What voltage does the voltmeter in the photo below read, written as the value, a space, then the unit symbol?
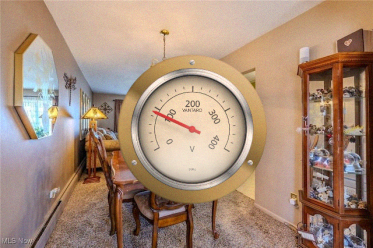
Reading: 90 V
